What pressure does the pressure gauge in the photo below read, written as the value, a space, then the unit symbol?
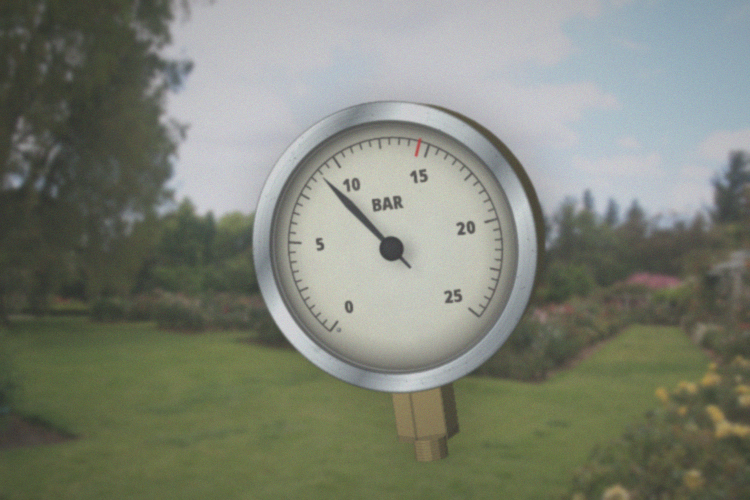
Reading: 9 bar
